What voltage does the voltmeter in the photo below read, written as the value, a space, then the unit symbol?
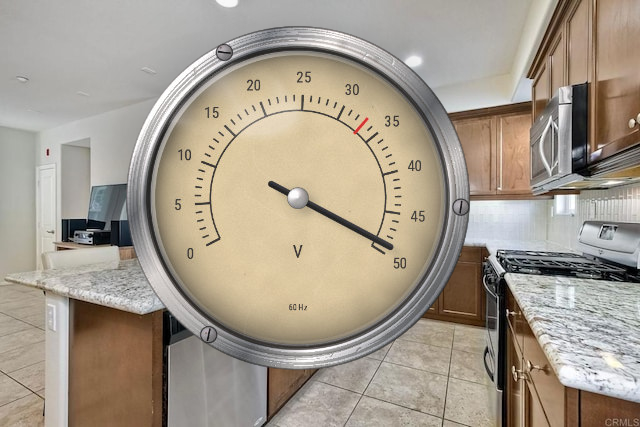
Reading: 49 V
